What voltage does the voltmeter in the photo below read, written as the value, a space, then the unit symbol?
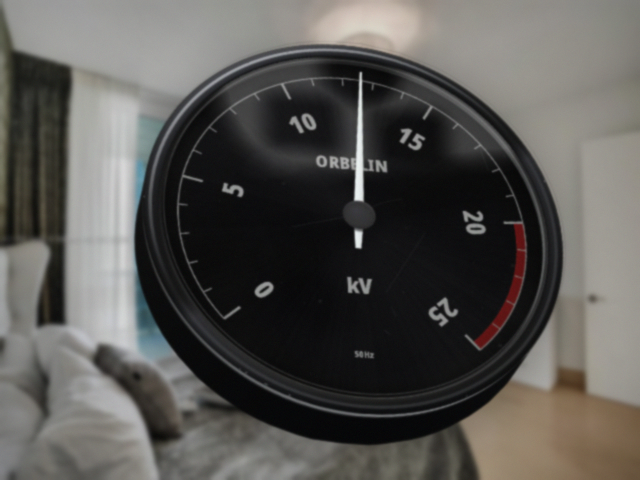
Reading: 12.5 kV
